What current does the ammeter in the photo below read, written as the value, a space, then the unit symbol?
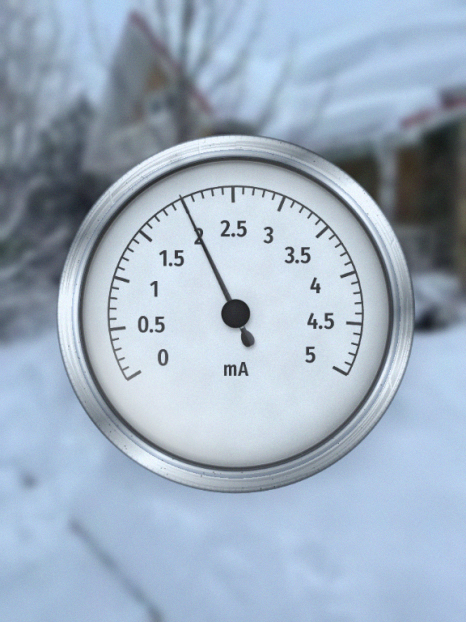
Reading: 2 mA
